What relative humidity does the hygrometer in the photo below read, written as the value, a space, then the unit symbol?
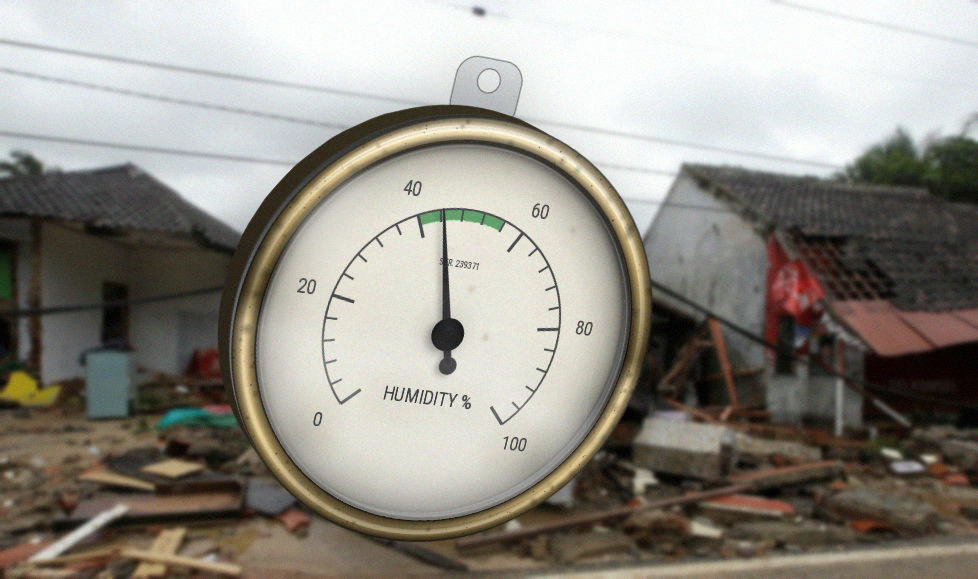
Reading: 44 %
